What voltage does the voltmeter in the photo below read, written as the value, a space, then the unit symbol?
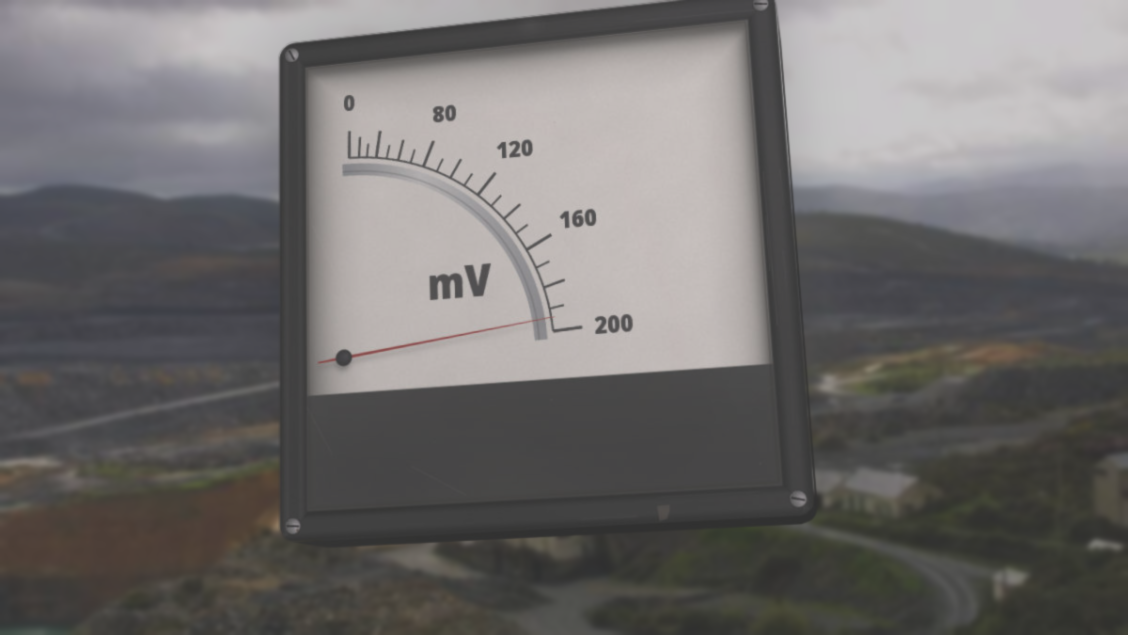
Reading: 195 mV
